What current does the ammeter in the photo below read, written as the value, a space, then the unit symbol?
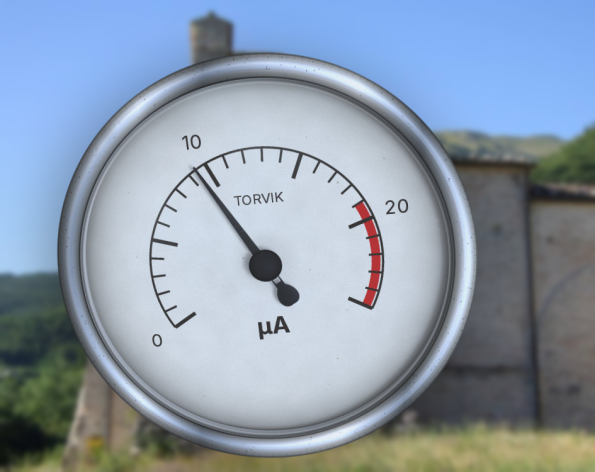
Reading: 9.5 µA
